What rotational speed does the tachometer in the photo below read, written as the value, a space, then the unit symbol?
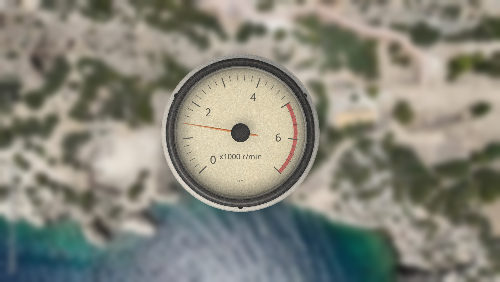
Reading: 1400 rpm
